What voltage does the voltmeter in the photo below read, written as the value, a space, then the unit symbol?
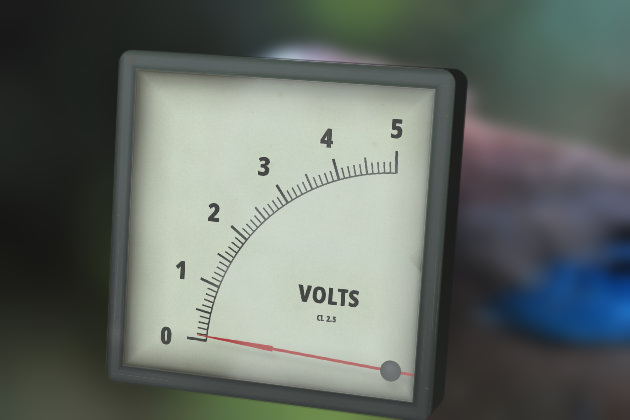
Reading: 0.1 V
